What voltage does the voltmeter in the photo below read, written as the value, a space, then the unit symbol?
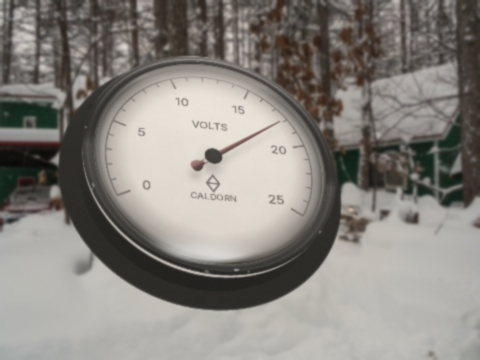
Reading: 18 V
